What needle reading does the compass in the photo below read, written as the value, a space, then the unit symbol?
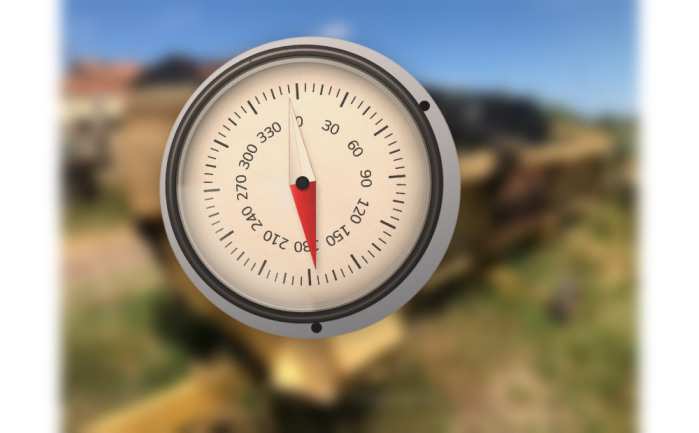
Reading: 175 °
